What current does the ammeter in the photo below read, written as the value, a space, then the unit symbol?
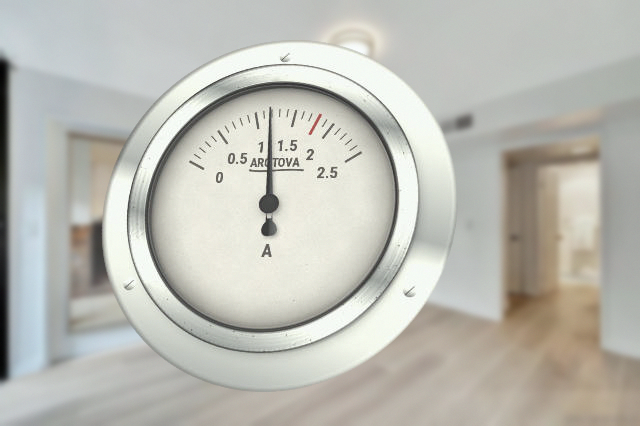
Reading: 1.2 A
